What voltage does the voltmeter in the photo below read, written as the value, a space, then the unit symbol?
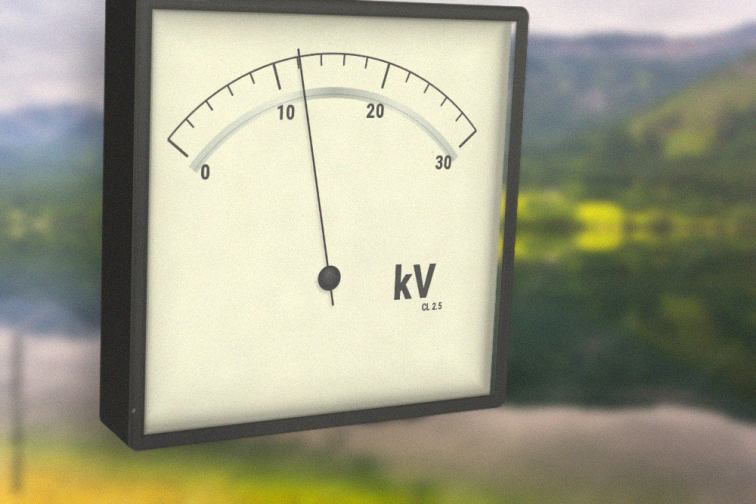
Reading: 12 kV
